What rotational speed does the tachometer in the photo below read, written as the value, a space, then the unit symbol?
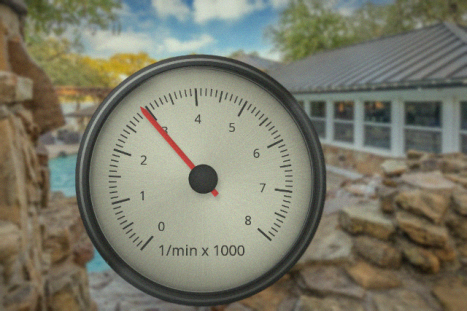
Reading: 2900 rpm
